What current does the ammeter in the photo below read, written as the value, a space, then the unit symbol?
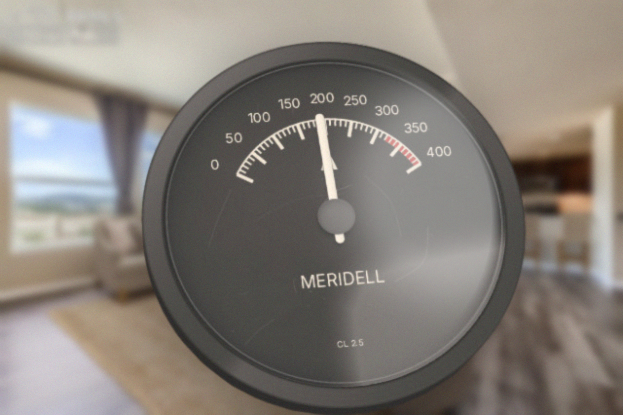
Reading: 190 A
